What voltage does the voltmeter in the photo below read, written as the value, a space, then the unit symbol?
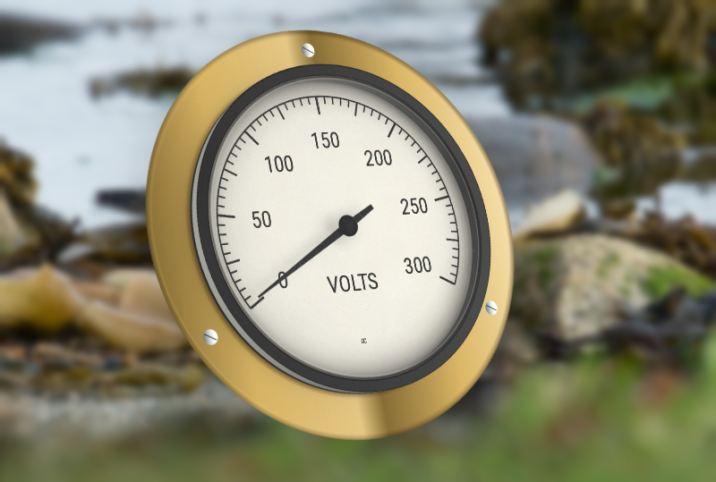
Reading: 2.5 V
